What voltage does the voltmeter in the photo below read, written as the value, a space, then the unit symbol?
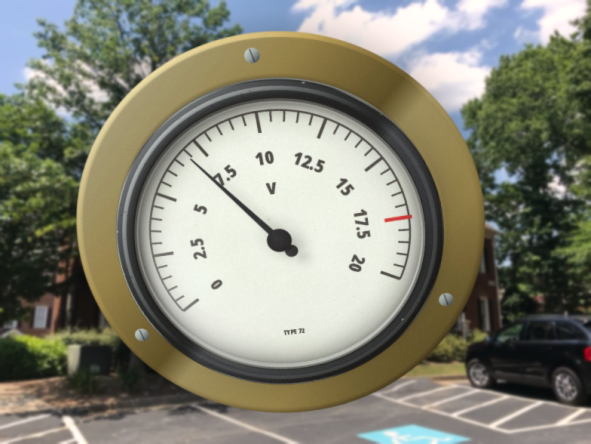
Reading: 7 V
